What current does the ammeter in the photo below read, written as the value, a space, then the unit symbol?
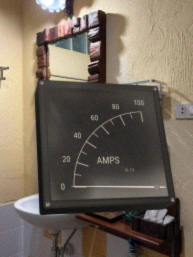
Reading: 0 A
